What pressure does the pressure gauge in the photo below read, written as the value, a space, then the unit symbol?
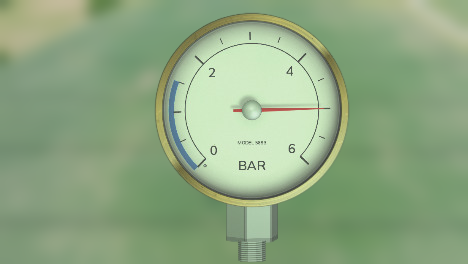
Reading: 5 bar
